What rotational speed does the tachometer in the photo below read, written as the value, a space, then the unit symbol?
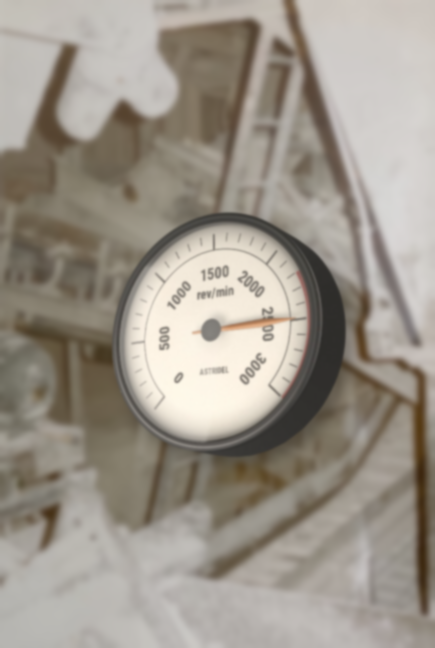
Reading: 2500 rpm
